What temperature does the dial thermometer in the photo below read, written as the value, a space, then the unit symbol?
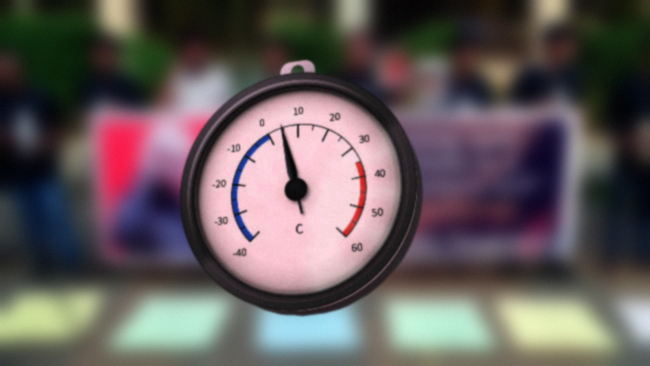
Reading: 5 °C
